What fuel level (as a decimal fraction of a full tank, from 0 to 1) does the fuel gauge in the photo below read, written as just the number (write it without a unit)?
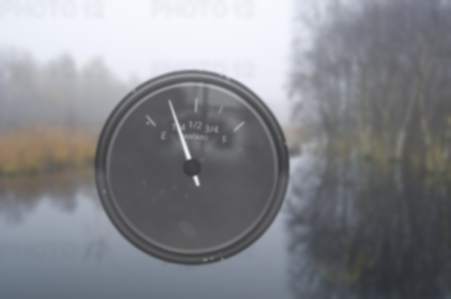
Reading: 0.25
